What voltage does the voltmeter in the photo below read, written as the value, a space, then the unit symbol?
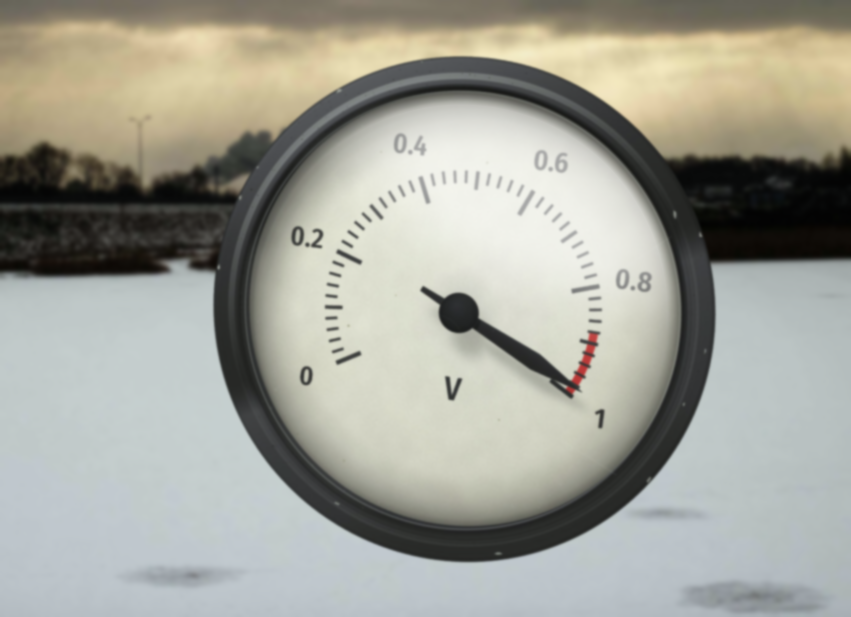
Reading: 0.98 V
